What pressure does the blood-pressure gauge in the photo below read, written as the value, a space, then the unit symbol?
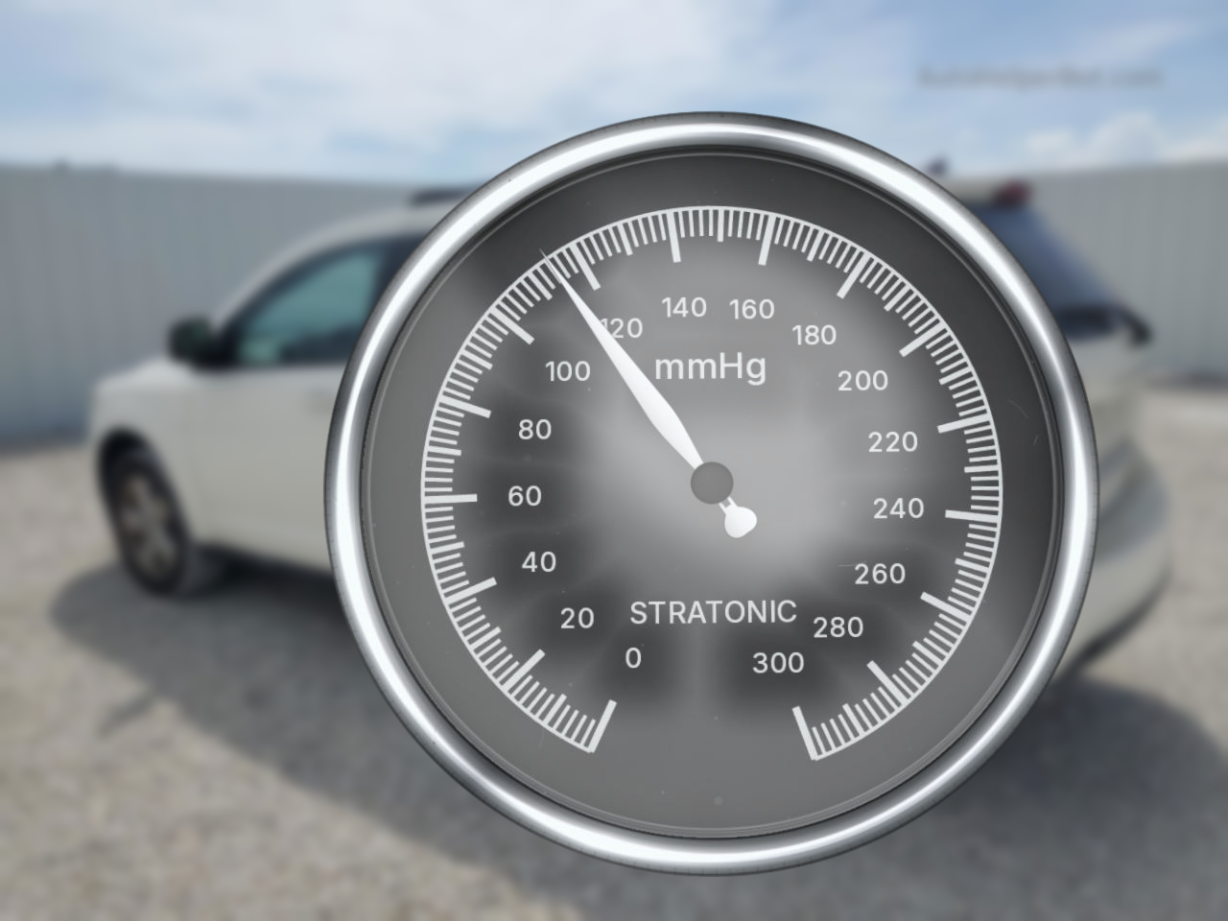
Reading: 114 mmHg
